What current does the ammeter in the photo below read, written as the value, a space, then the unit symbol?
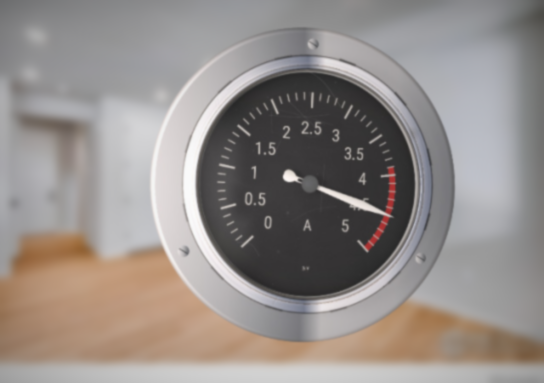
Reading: 4.5 A
